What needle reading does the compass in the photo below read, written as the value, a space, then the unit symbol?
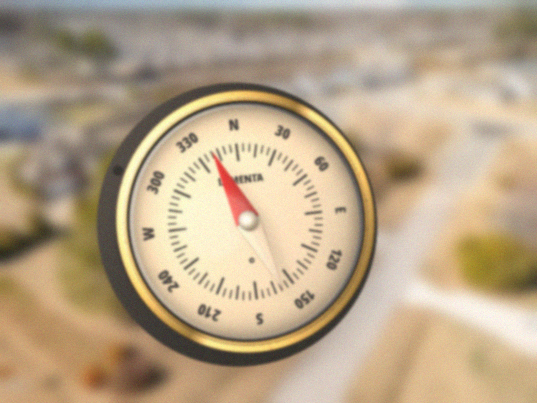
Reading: 340 °
